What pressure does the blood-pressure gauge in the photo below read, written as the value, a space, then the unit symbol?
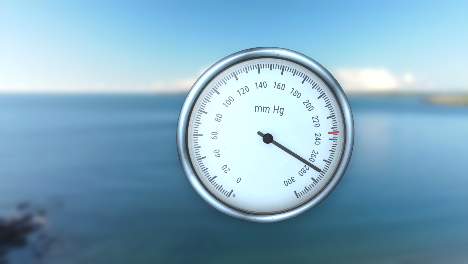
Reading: 270 mmHg
